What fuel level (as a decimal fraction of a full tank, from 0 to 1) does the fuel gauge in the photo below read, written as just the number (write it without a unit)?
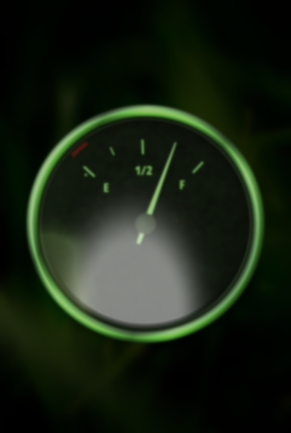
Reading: 0.75
